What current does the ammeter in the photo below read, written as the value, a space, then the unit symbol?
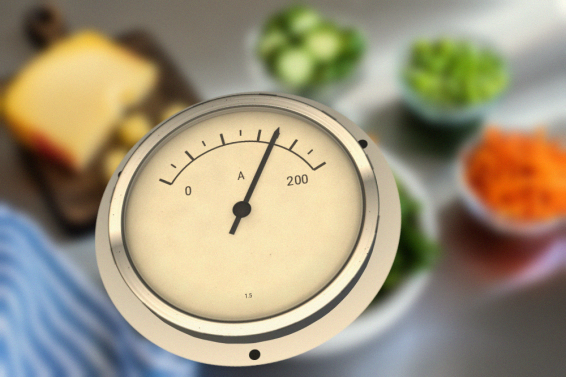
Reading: 140 A
